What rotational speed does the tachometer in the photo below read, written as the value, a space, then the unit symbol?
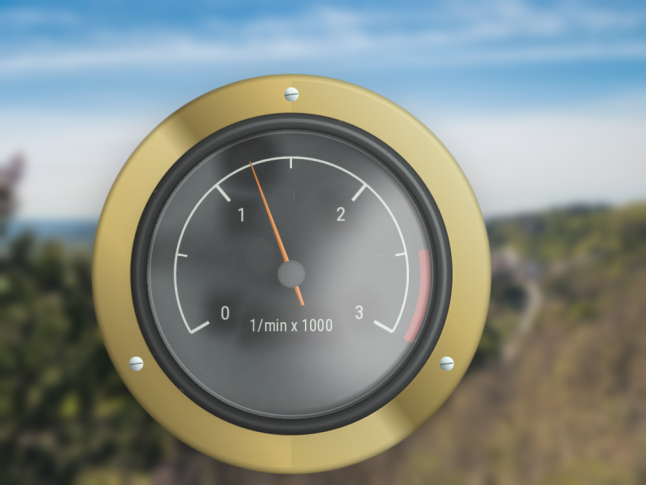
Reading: 1250 rpm
